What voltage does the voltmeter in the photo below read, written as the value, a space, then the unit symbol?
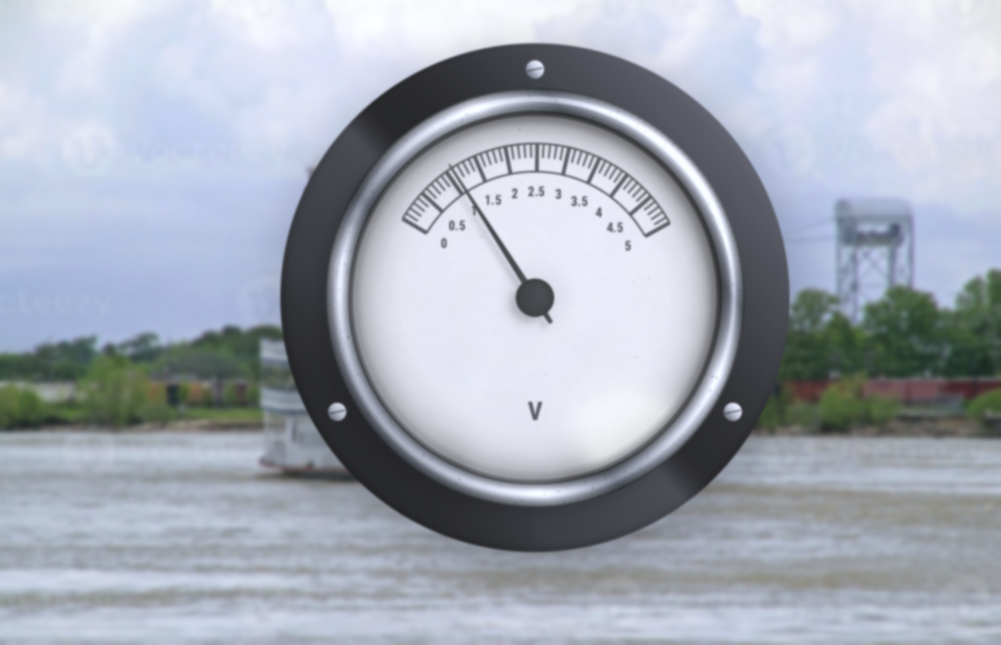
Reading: 1.1 V
